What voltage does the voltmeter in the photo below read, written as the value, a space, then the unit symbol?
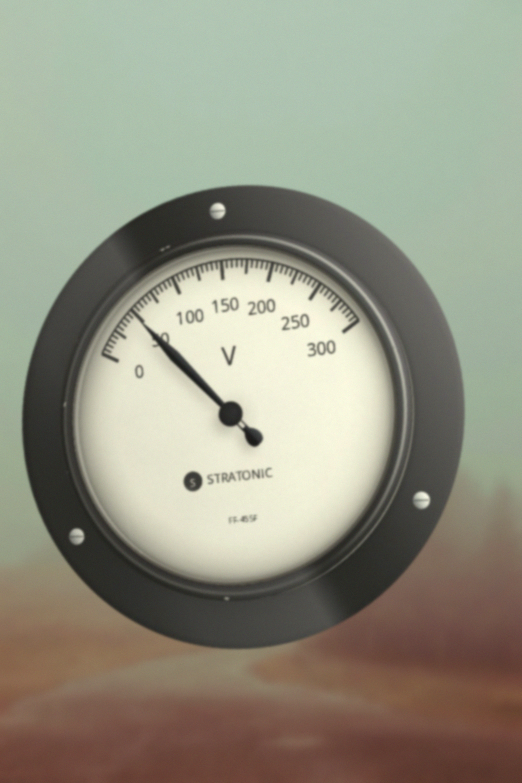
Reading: 50 V
